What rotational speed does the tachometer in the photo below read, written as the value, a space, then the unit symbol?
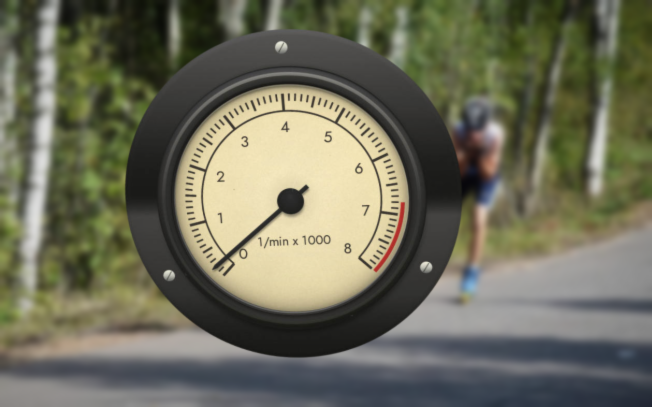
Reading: 200 rpm
